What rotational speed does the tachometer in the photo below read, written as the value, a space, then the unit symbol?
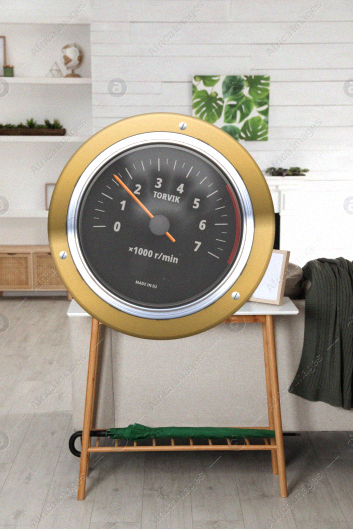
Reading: 1625 rpm
